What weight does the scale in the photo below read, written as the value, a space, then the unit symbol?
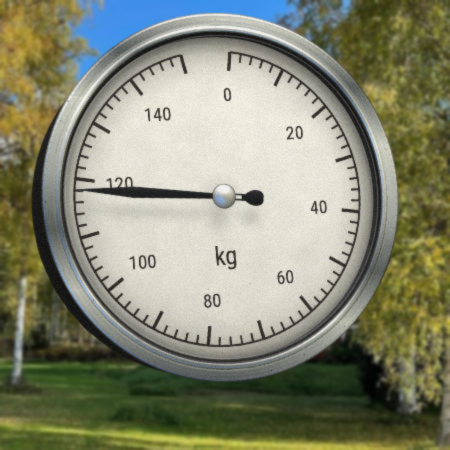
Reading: 118 kg
